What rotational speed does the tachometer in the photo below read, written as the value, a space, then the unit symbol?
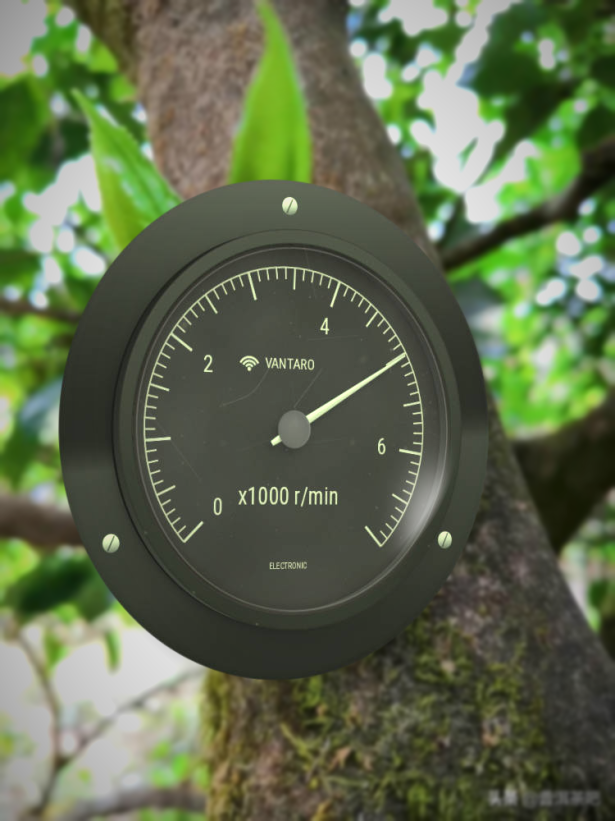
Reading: 5000 rpm
